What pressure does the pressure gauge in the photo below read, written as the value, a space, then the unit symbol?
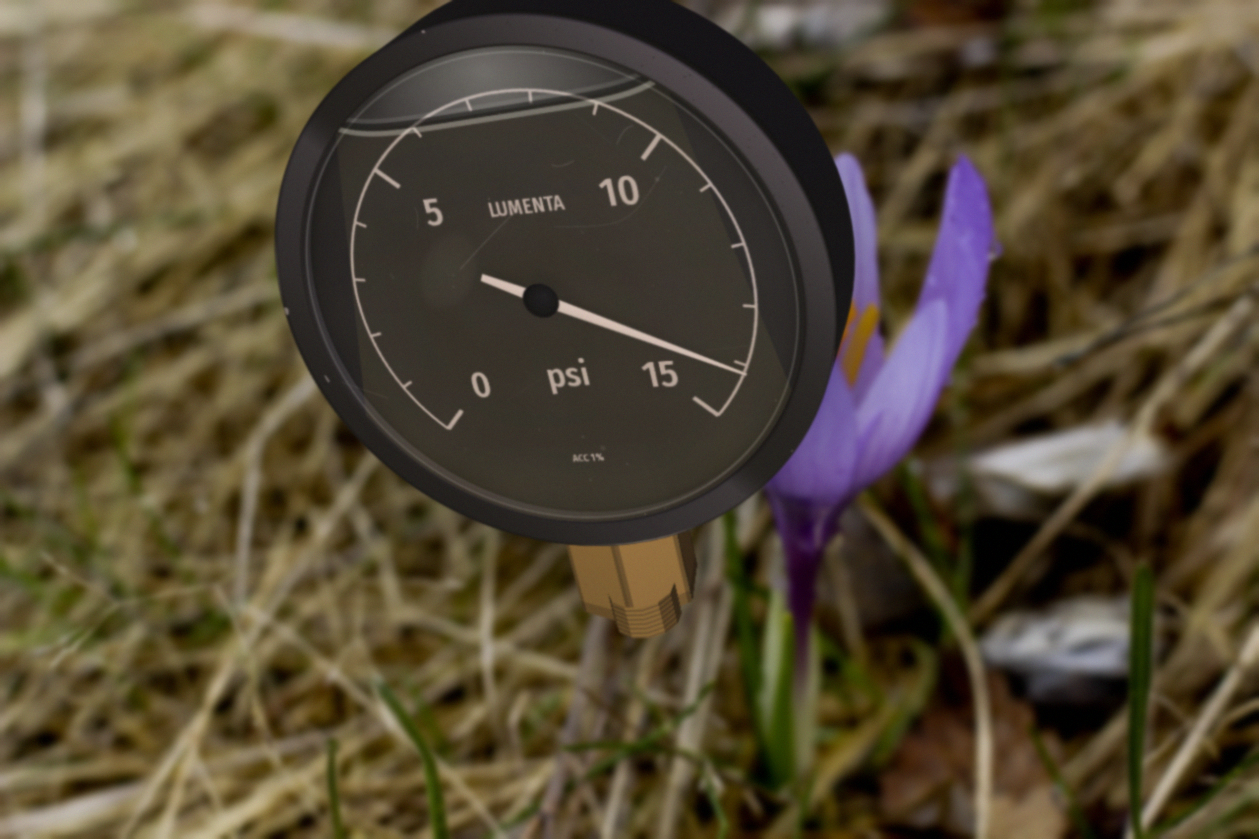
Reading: 14 psi
